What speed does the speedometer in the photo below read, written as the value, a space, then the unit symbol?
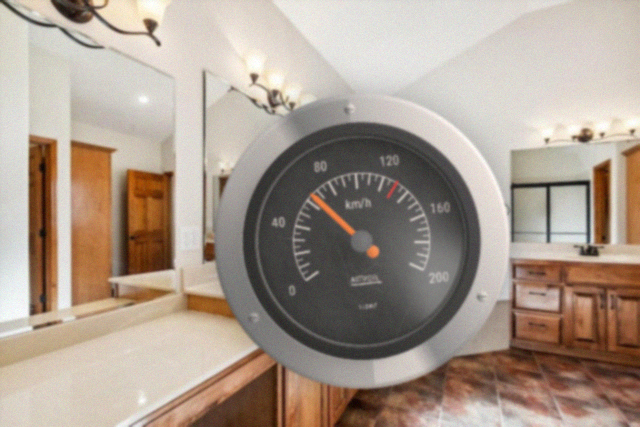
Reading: 65 km/h
